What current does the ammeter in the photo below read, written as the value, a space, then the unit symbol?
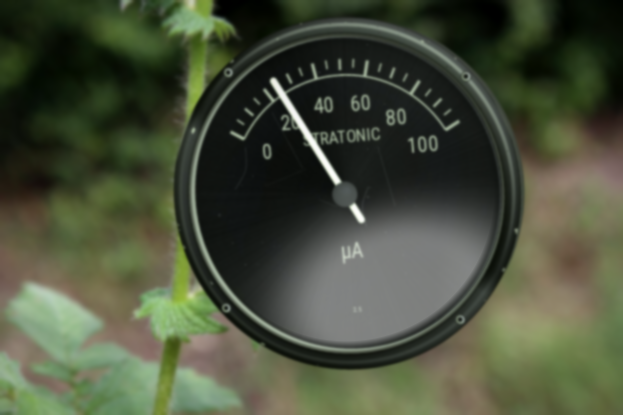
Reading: 25 µA
